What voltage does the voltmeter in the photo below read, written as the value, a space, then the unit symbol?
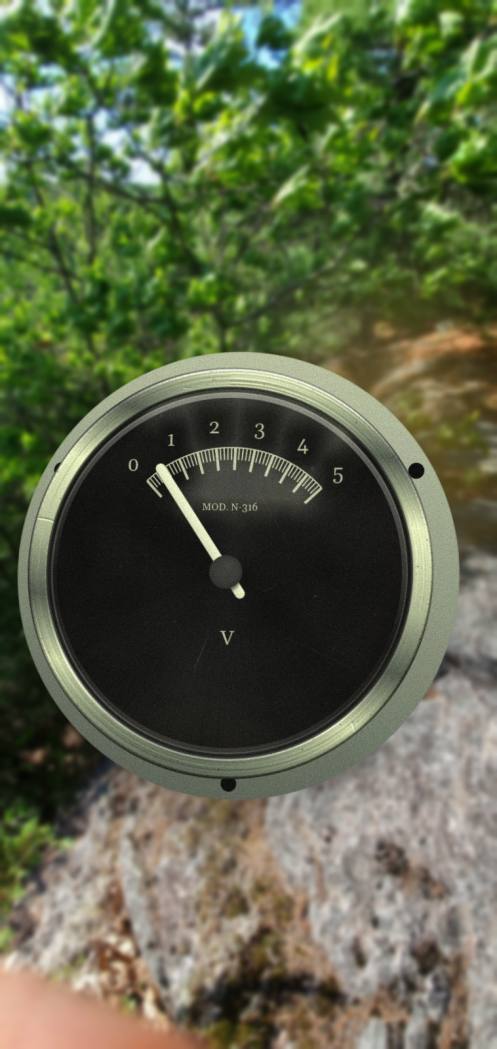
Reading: 0.5 V
